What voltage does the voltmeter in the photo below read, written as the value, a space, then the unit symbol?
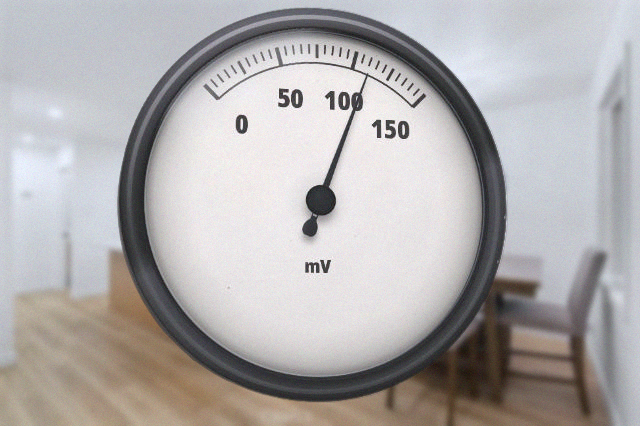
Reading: 110 mV
